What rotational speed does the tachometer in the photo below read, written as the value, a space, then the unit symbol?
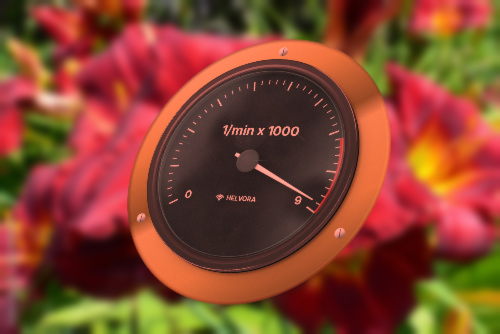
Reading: 8800 rpm
